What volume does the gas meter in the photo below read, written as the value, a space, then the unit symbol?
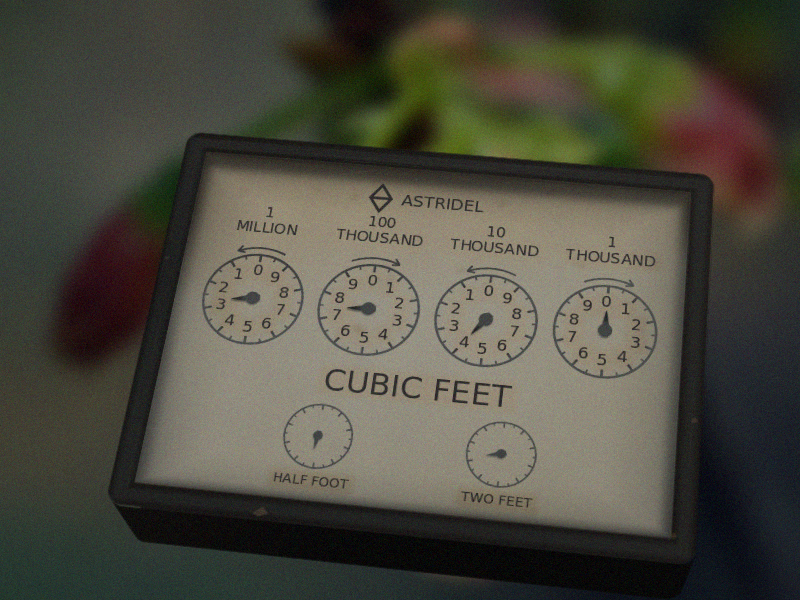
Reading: 274000 ft³
